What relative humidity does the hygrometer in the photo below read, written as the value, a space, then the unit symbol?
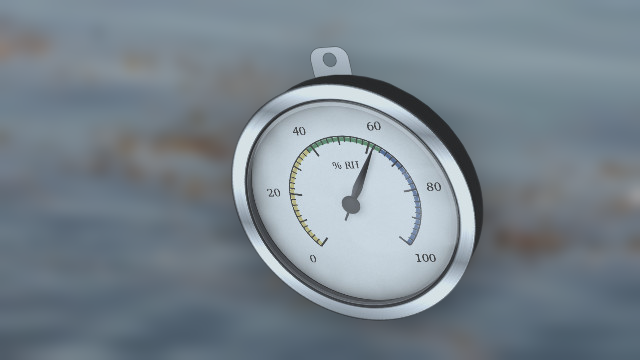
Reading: 62 %
